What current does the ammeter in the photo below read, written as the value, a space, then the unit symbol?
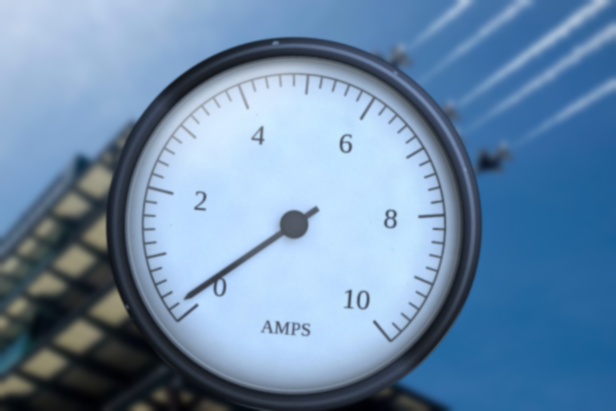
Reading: 0.2 A
